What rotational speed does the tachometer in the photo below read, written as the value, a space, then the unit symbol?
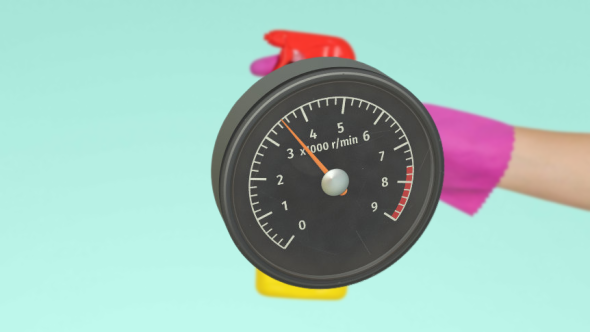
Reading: 3500 rpm
